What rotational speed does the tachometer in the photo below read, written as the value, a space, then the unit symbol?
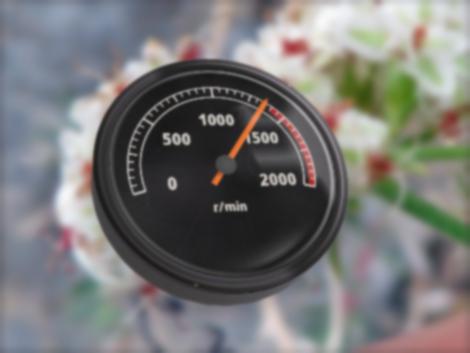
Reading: 1350 rpm
